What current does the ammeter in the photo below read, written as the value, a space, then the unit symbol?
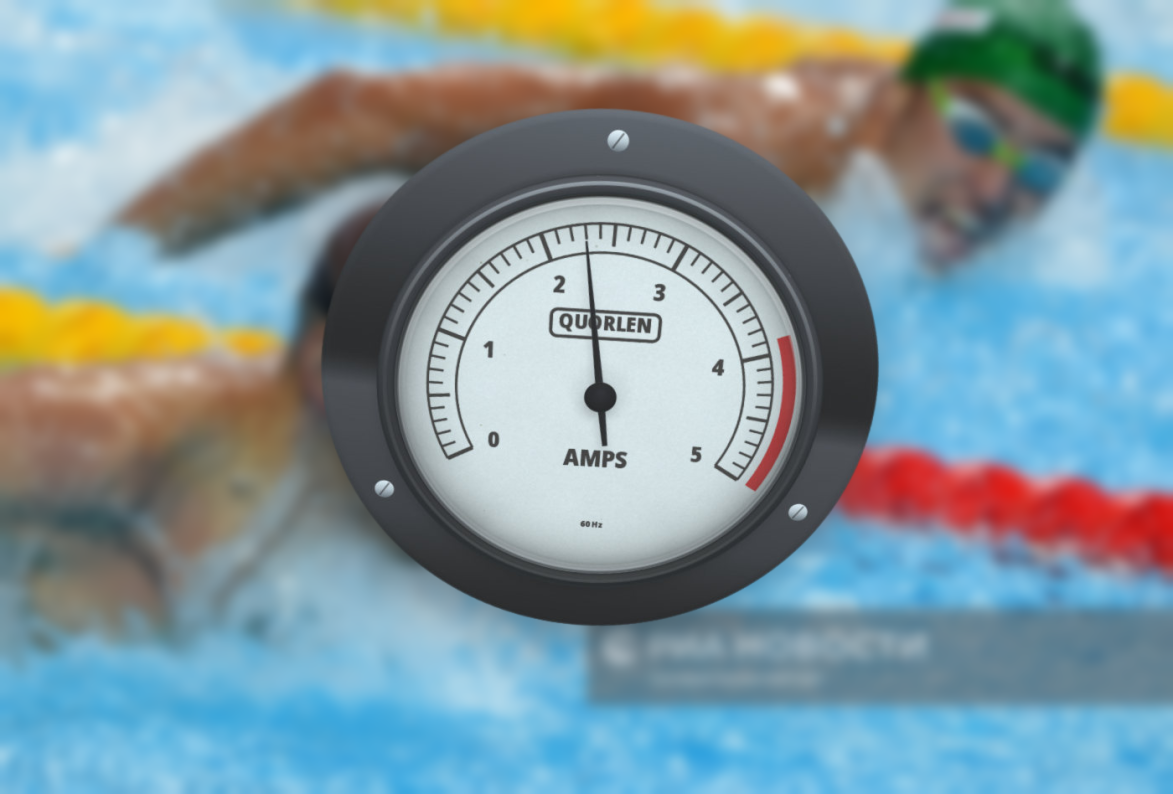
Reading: 2.3 A
